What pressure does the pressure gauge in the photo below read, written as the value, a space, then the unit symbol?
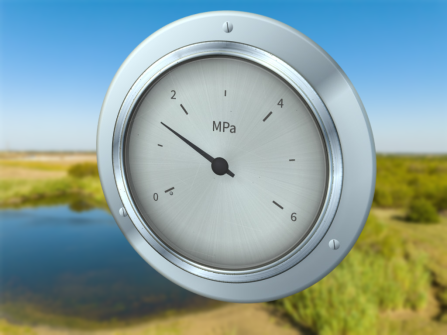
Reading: 1.5 MPa
